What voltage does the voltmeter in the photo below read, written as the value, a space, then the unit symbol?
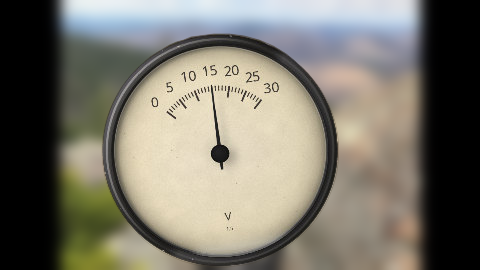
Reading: 15 V
